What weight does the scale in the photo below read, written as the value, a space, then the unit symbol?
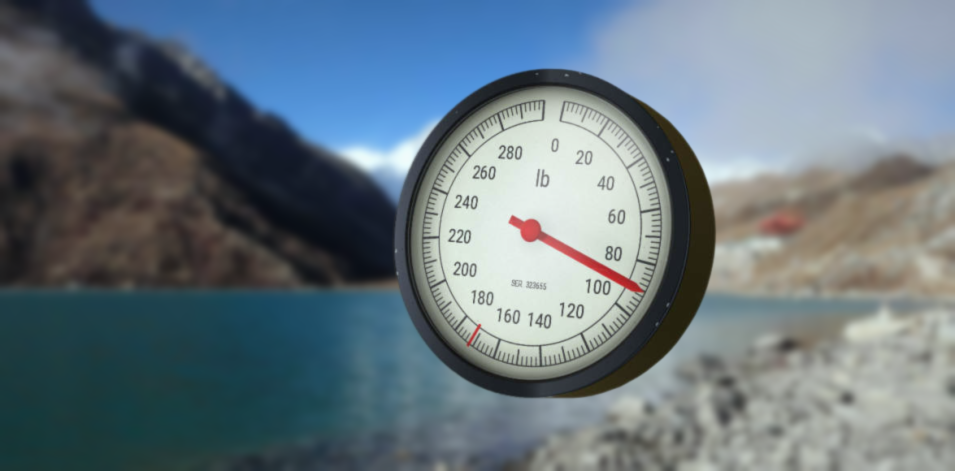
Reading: 90 lb
